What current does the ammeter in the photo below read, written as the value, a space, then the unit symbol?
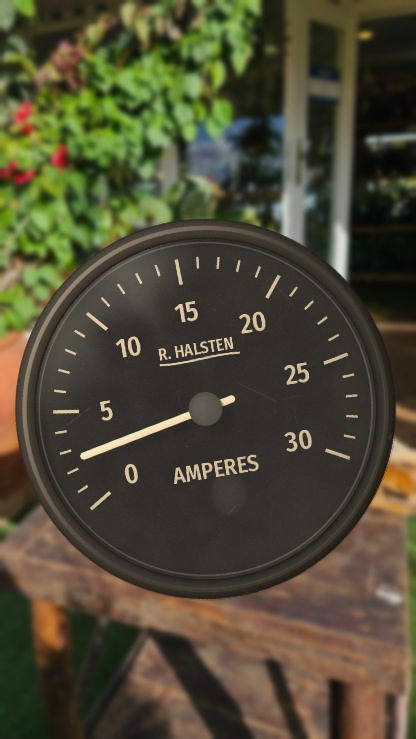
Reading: 2.5 A
